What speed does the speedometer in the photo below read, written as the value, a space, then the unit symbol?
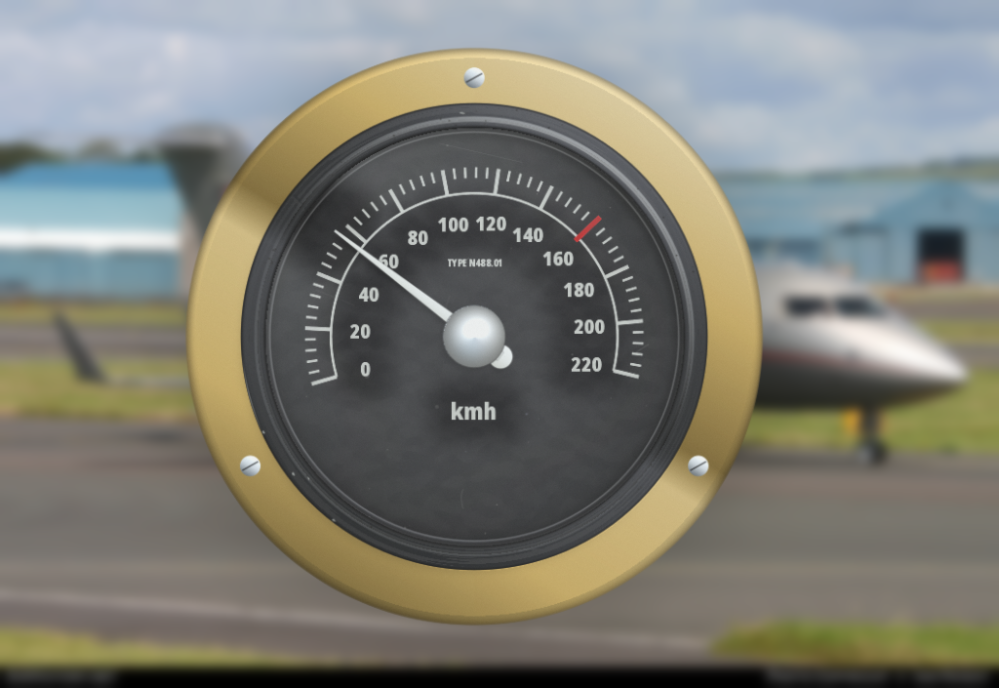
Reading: 56 km/h
